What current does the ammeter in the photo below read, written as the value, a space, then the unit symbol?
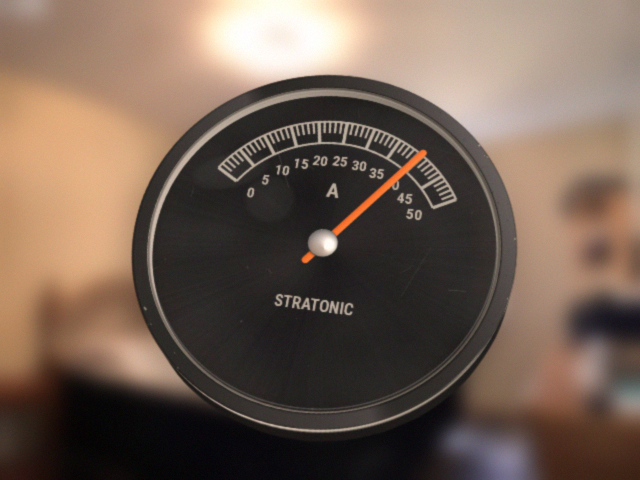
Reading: 40 A
